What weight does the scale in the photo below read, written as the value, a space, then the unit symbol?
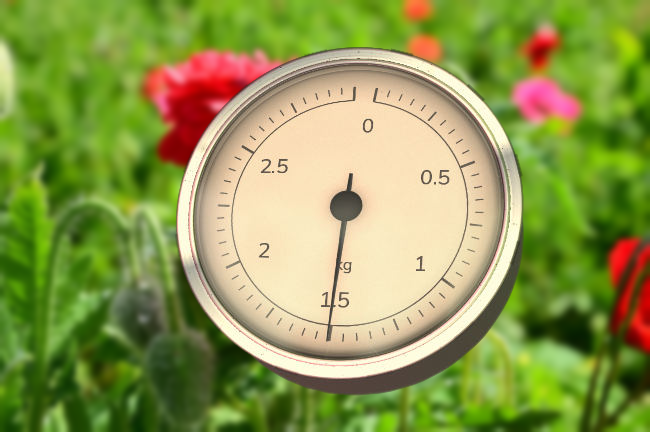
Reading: 1.5 kg
